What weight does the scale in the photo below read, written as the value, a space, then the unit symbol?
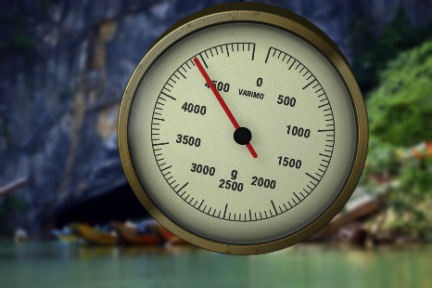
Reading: 4450 g
